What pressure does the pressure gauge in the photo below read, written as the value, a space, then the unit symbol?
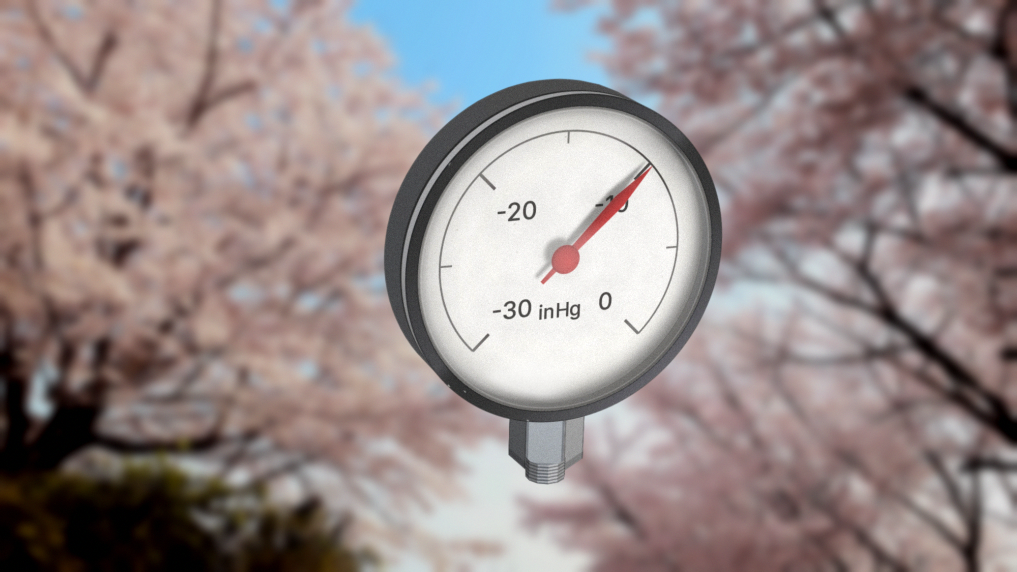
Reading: -10 inHg
